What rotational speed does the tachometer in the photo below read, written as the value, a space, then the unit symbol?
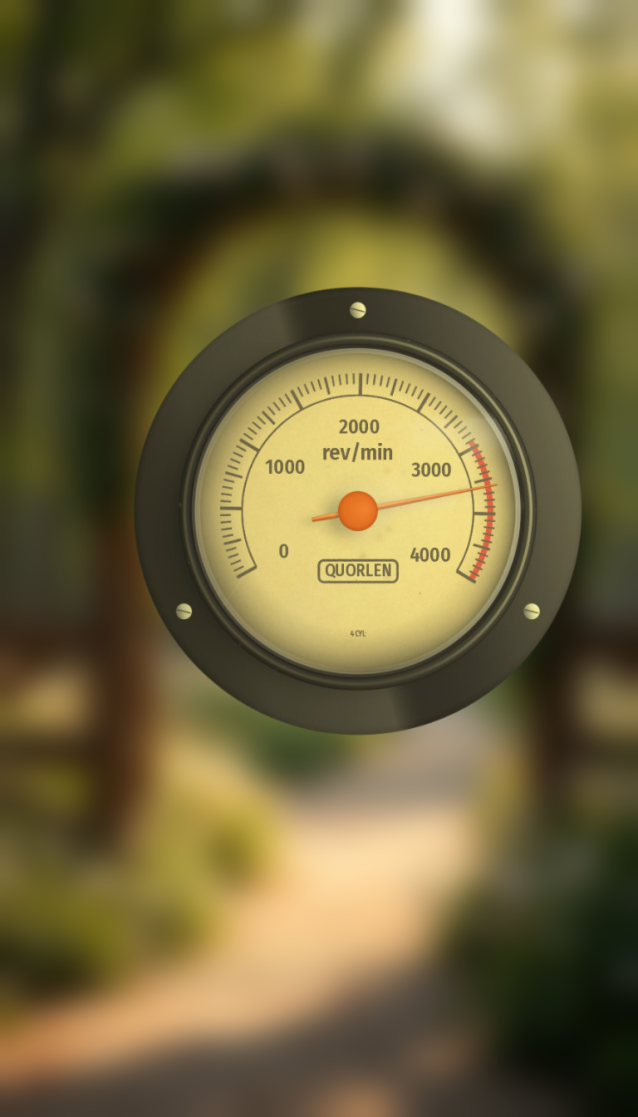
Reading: 3300 rpm
